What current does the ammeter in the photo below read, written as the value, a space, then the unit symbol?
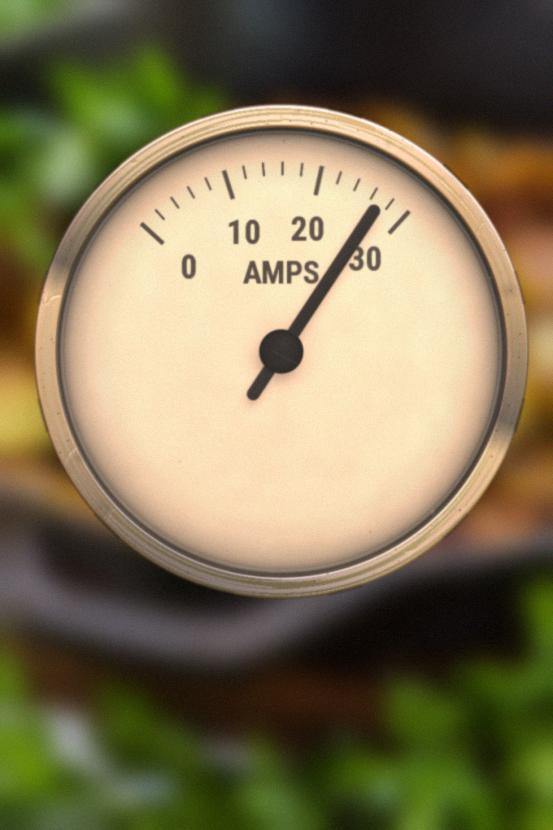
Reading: 27 A
